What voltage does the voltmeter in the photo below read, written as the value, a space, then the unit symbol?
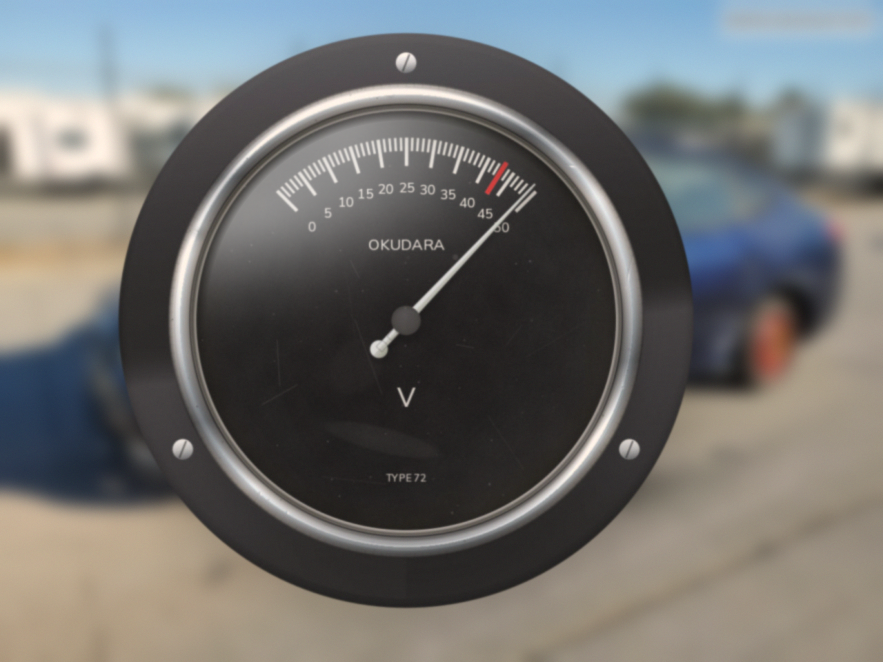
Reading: 49 V
